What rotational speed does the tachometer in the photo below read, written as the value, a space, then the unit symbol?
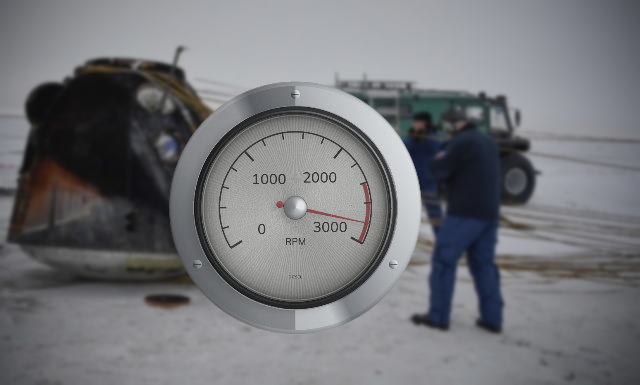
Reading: 2800 rpm
